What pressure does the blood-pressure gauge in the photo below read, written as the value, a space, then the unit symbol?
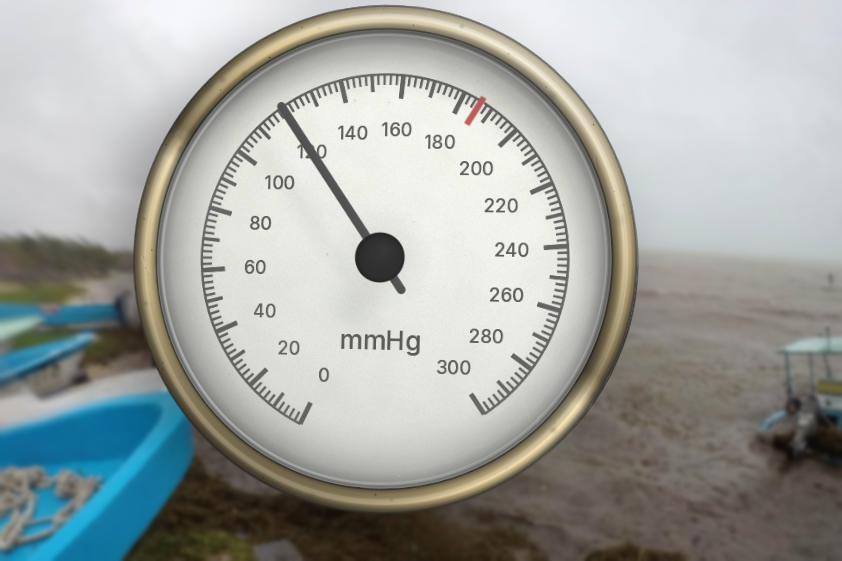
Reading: 120 mmHg
